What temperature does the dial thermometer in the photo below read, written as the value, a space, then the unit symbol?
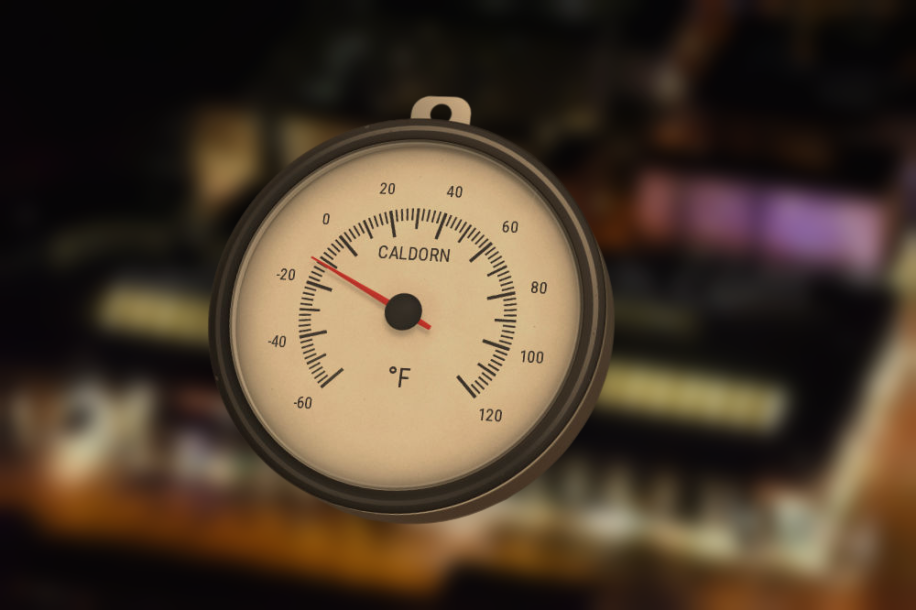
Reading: -12 °F
